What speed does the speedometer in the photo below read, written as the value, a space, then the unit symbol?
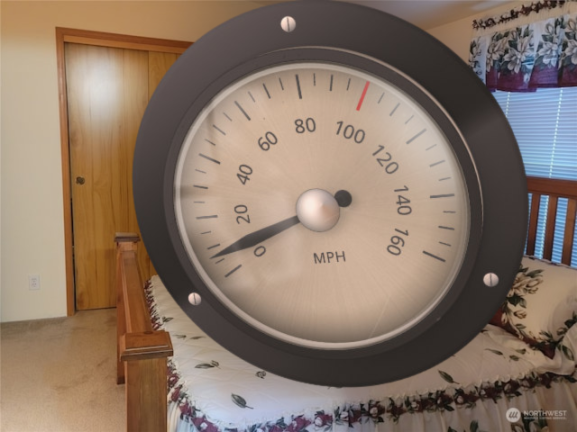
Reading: 7.5 mph
